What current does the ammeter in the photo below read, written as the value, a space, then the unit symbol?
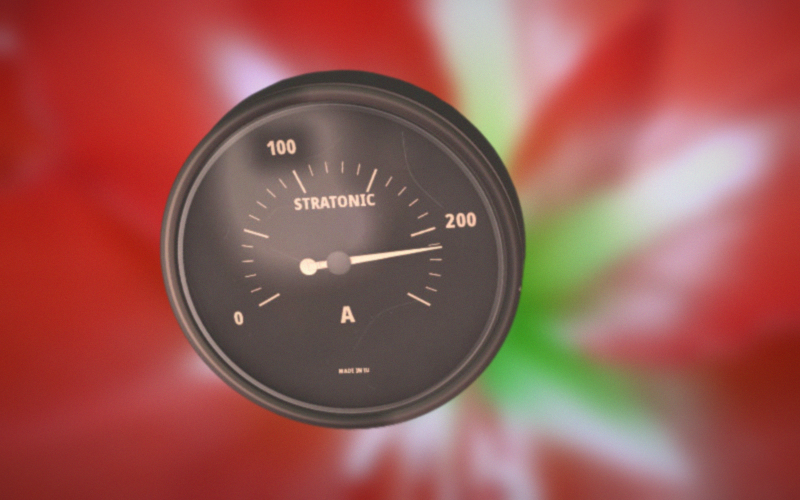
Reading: 210 A
